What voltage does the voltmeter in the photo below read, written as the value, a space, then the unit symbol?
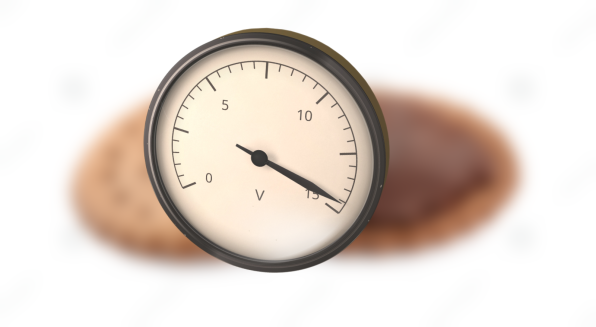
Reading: 14.5 V
